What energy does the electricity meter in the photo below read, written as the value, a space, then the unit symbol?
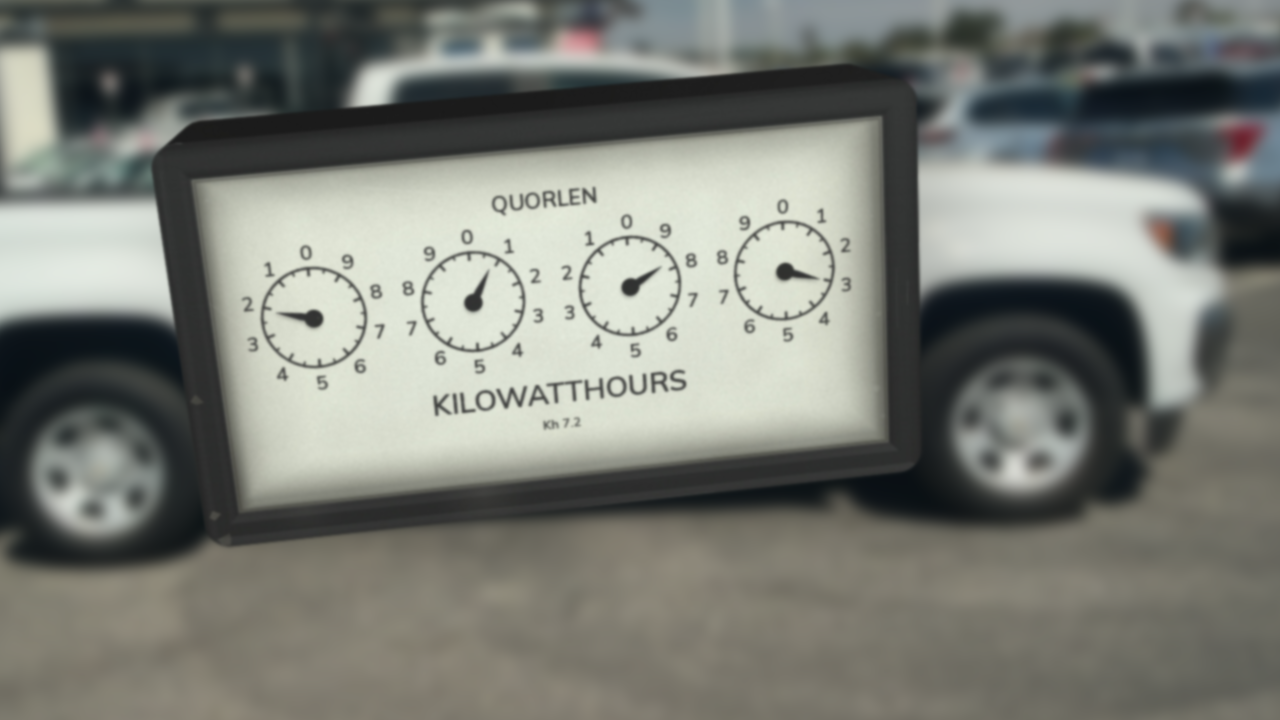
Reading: 2083 kWh
